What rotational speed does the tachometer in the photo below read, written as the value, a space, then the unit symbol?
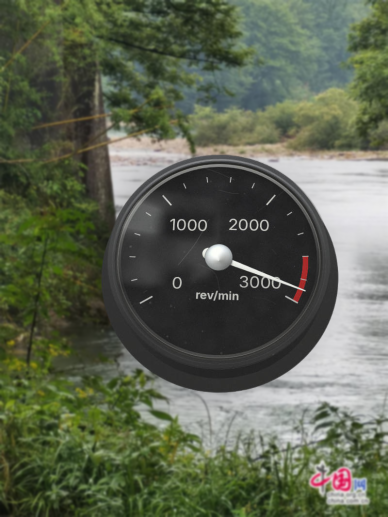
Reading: 2900 rpm
